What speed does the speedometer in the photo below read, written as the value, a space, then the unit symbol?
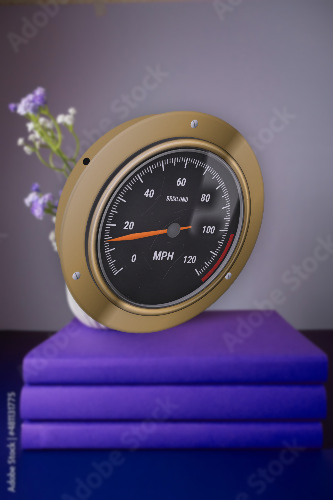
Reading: 15 mph
